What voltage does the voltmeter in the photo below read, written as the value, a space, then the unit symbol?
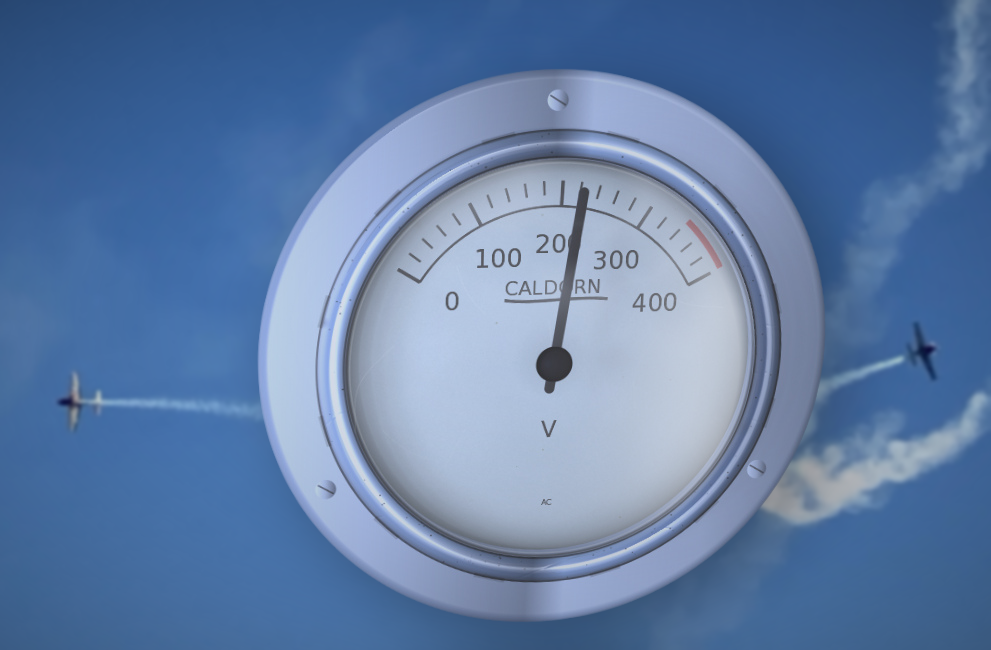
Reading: 220 V
